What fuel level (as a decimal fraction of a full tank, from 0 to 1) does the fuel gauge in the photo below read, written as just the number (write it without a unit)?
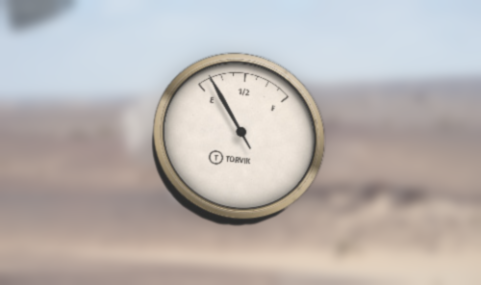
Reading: 0.125
